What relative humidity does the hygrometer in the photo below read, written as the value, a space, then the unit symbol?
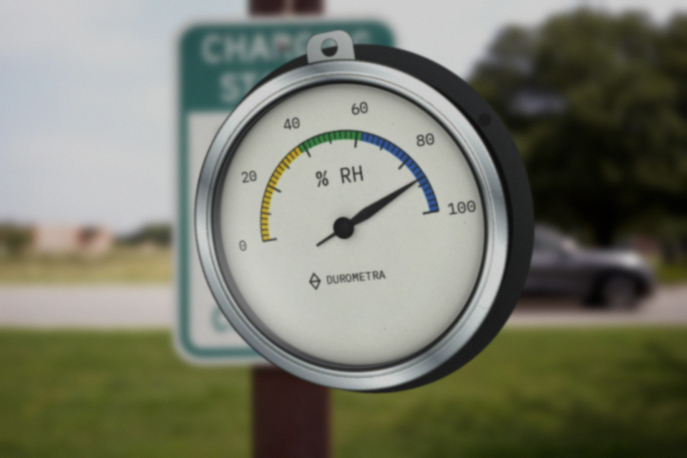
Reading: 88 %
